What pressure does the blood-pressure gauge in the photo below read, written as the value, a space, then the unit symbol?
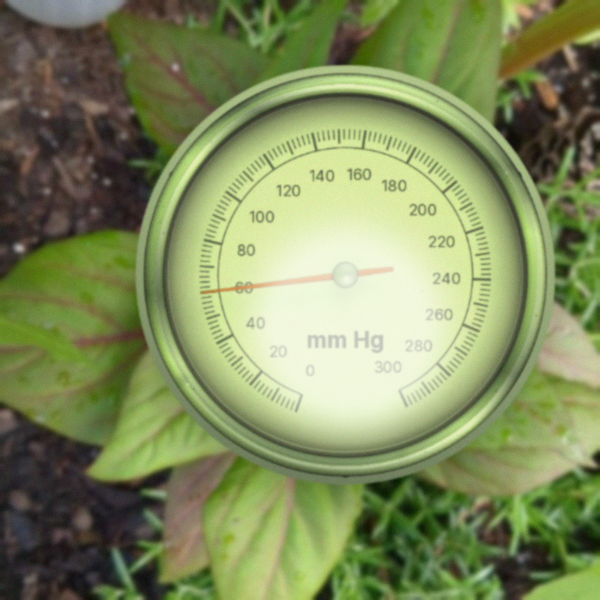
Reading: 60 mmHg
